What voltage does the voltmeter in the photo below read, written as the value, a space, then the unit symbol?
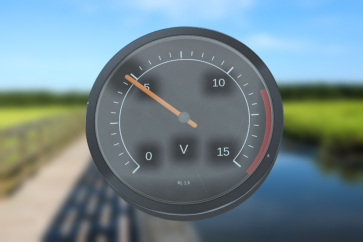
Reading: 4.75 V
